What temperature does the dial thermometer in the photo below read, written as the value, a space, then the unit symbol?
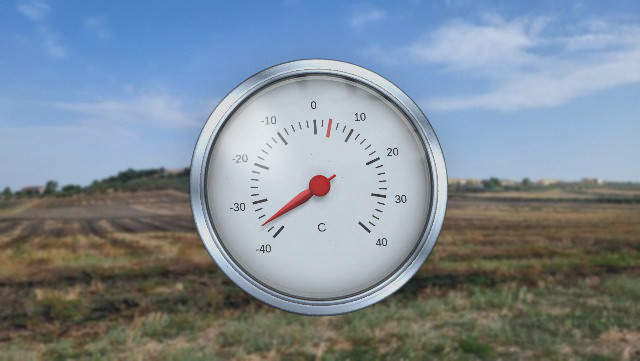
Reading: -36 °C
